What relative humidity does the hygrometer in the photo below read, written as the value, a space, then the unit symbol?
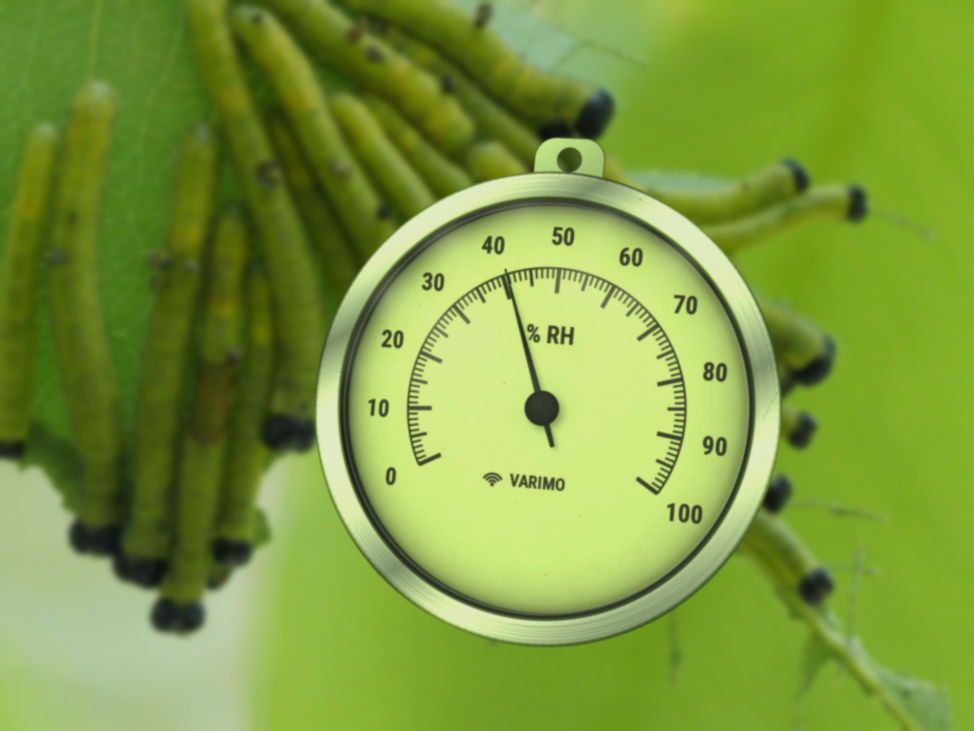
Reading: 41 %
